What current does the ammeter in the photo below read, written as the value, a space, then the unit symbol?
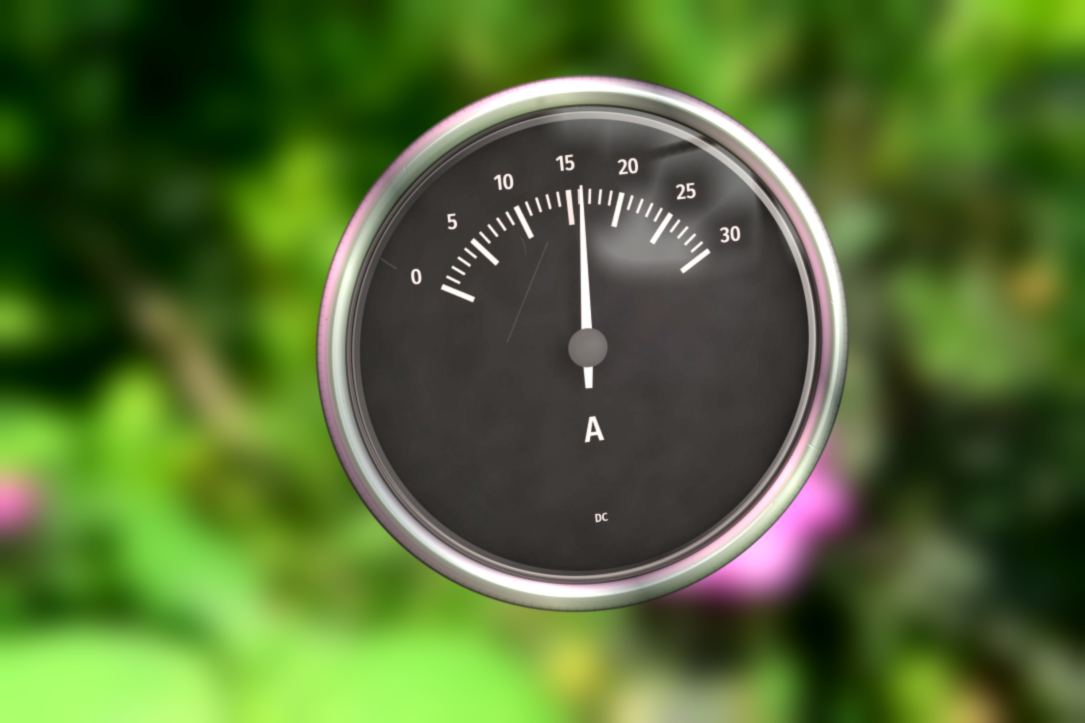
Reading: 16 A
